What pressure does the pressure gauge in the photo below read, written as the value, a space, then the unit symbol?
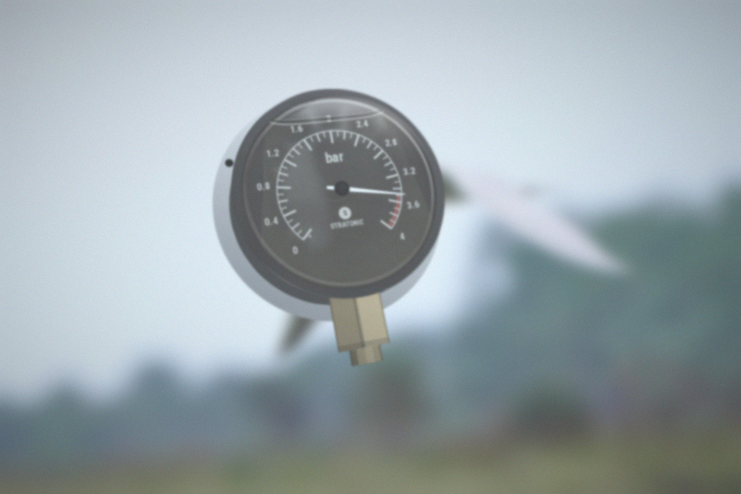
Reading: 3.5 bar
